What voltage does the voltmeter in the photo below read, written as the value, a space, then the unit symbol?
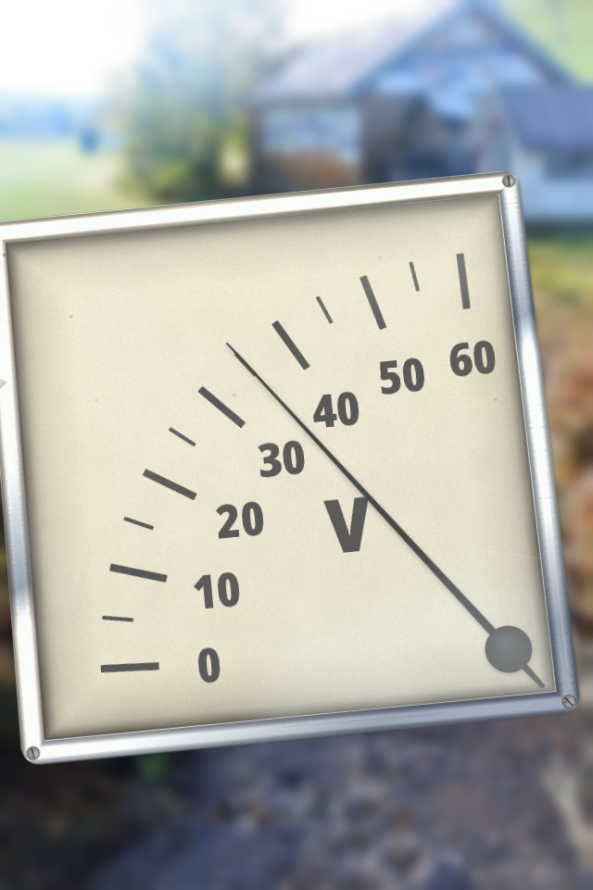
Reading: 35 V
